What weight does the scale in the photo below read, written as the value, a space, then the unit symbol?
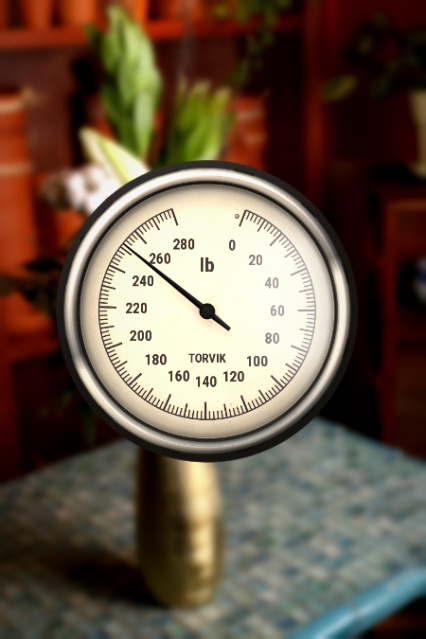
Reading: 252 lb
